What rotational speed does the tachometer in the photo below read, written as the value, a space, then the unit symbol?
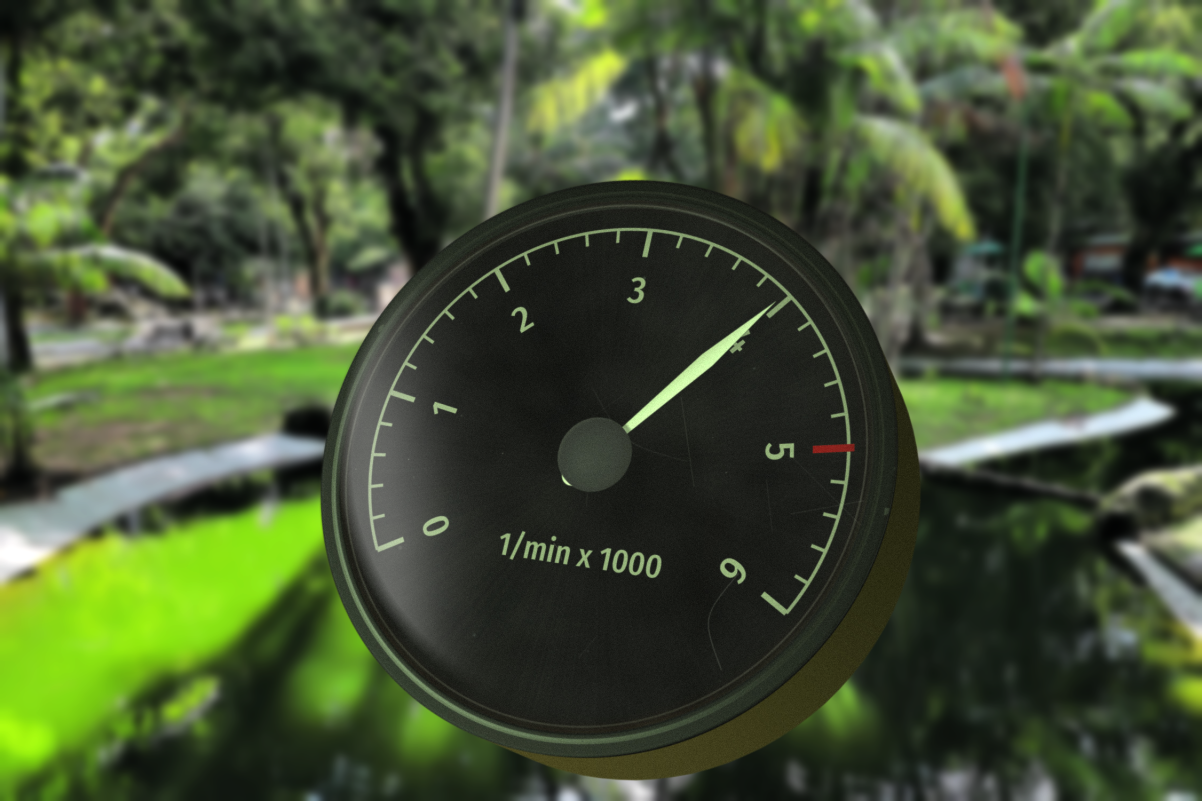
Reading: 4000 rpm
